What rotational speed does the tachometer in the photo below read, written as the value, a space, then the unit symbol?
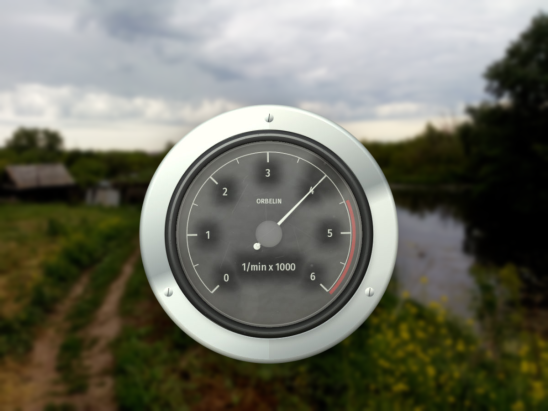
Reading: 4000 rpm
